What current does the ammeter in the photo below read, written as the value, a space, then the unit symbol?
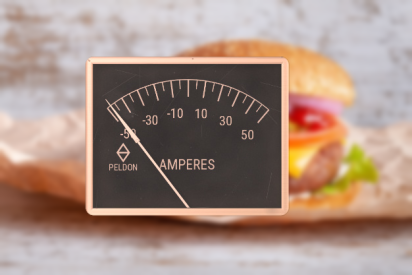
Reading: -47.5 A
